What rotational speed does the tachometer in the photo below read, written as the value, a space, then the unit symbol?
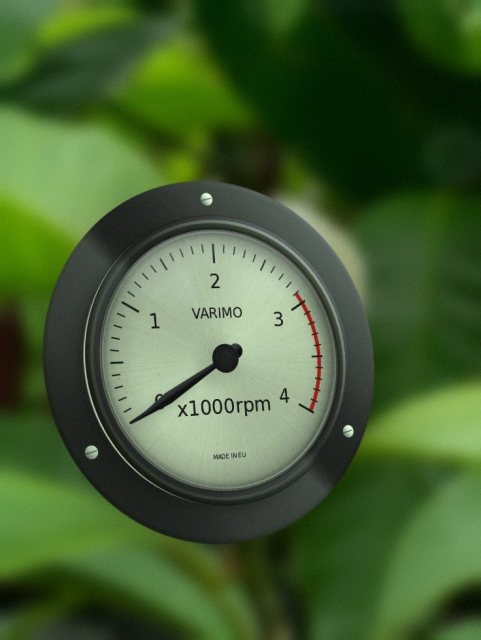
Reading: 0 rpm
